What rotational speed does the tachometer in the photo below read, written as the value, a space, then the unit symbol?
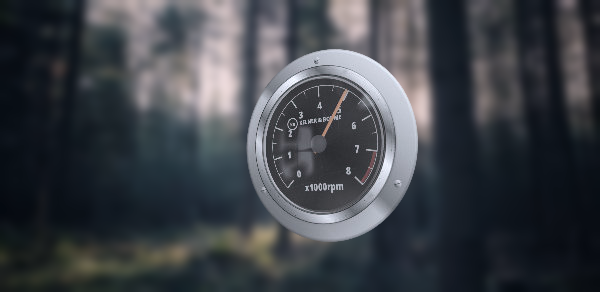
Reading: 5000 rpm
